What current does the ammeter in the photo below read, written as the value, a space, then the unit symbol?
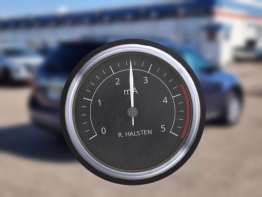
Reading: 2.5 mA
